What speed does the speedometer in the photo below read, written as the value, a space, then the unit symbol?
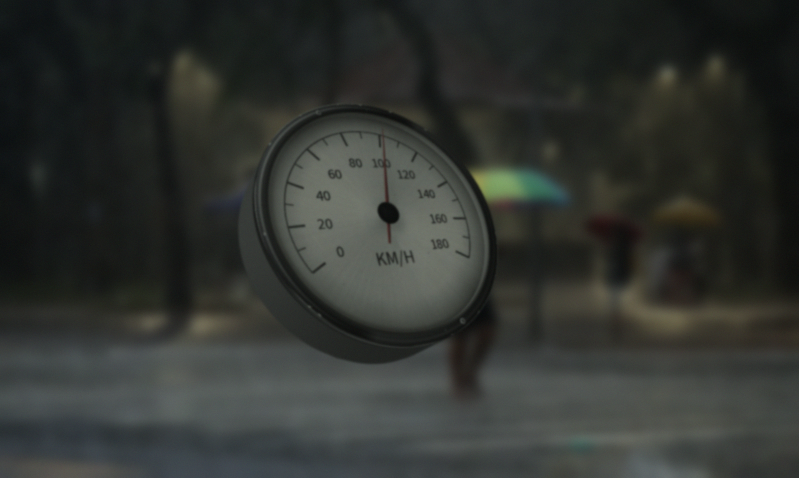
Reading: 100 km/h
